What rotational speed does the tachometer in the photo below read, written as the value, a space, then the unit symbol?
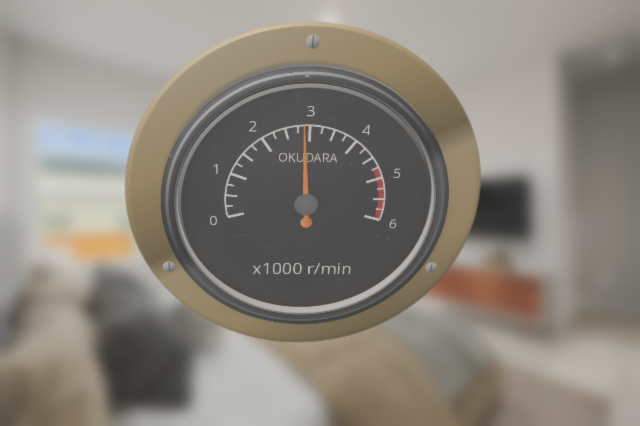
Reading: 2875 rpm
